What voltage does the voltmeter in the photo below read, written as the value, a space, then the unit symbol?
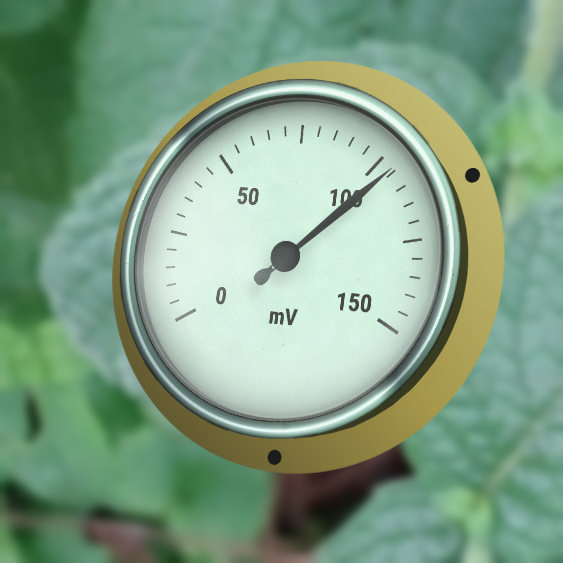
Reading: 105 mV
